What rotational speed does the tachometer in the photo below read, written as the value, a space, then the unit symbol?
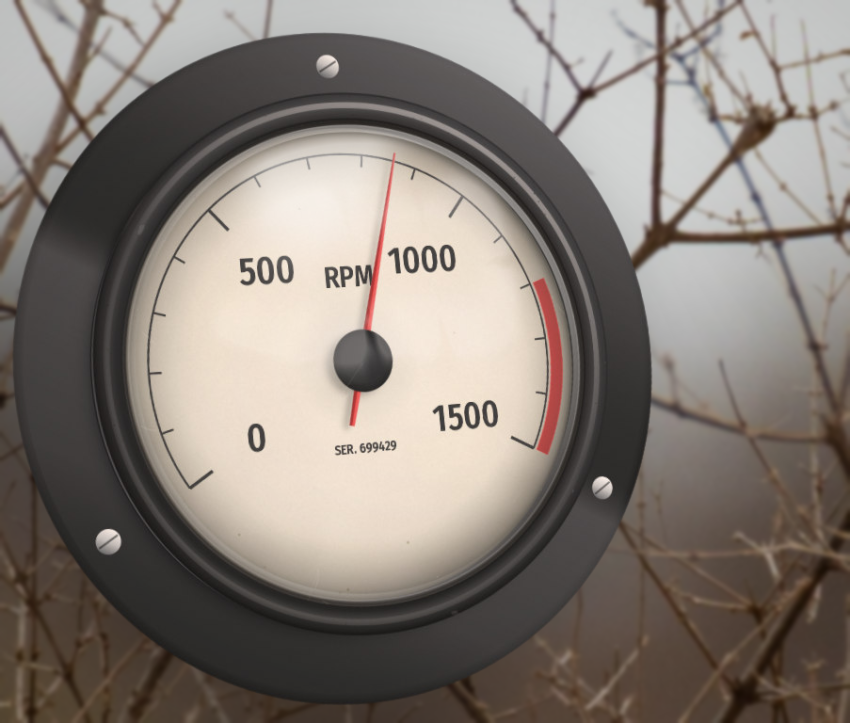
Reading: 850 rpm
